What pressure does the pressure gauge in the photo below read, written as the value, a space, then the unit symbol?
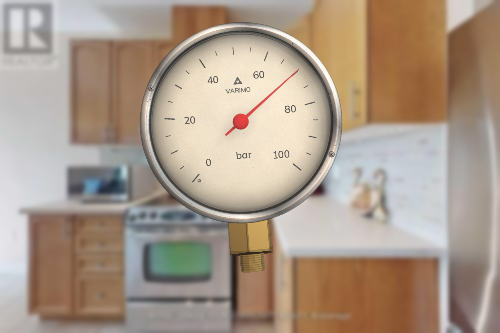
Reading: 70 bar
